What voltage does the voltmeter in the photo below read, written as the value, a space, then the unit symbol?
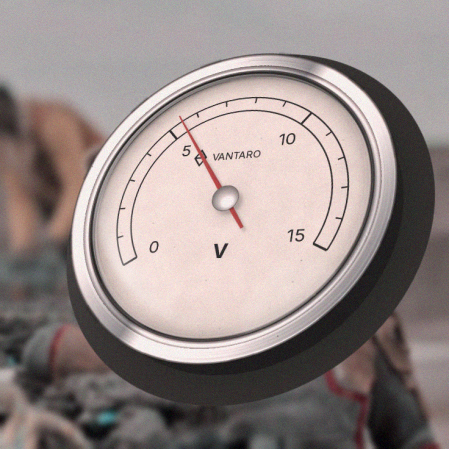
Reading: 5.5 V
